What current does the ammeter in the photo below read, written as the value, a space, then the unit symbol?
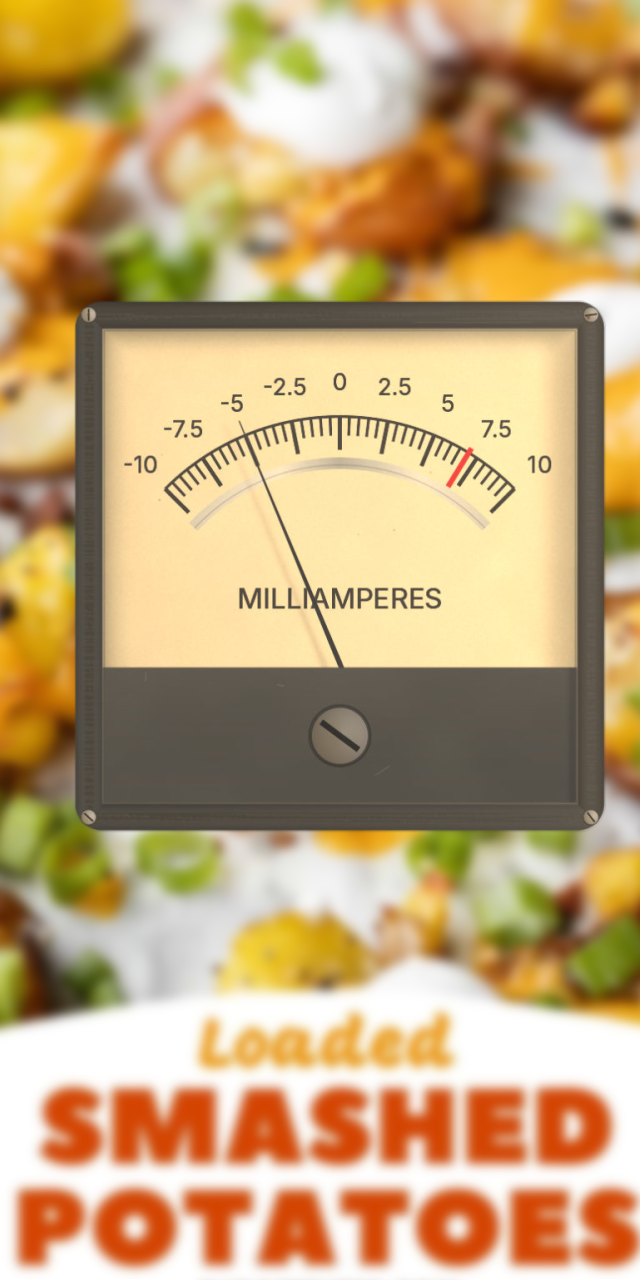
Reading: -5 mA
